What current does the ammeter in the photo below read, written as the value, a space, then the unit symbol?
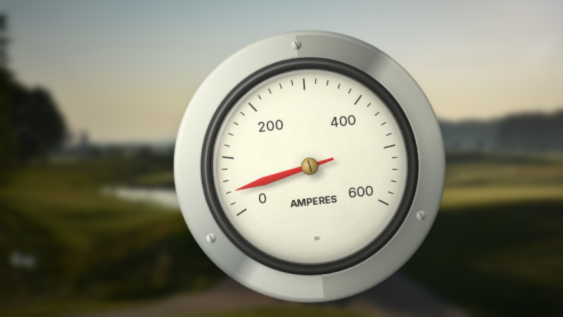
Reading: 40 A
